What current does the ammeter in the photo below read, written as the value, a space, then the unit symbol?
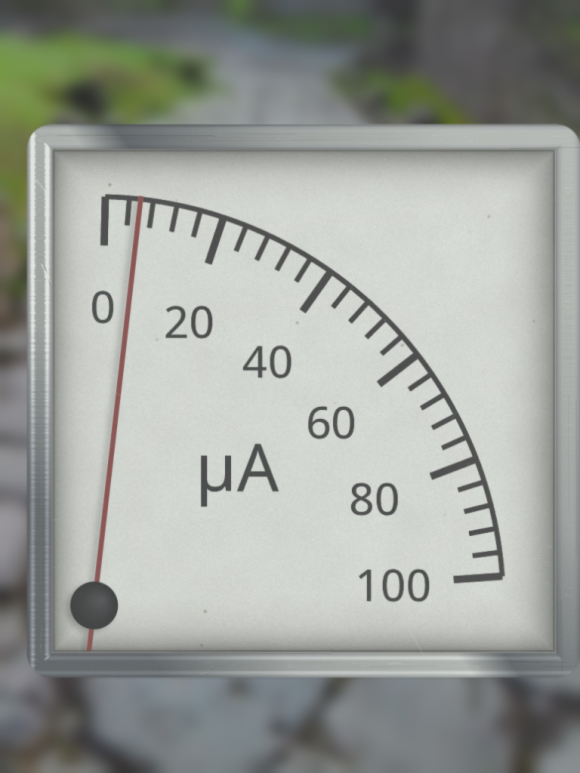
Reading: 6 µA
